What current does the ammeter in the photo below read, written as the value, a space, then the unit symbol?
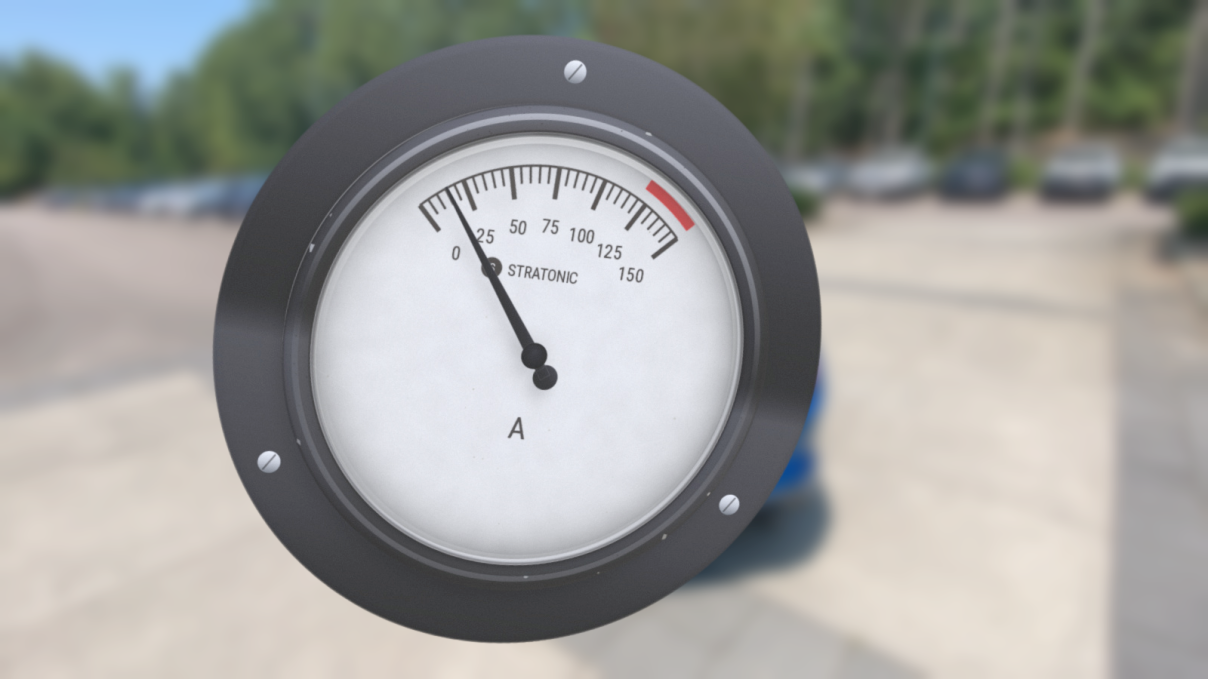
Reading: 15 A
